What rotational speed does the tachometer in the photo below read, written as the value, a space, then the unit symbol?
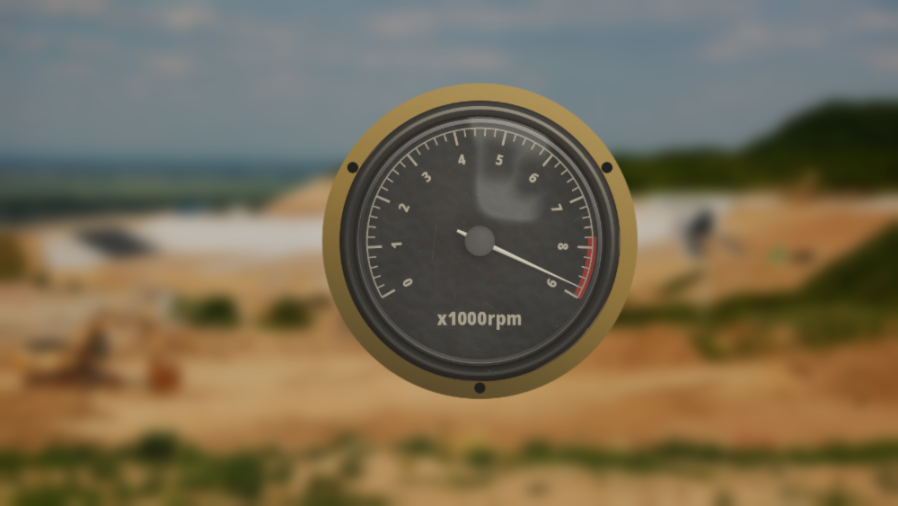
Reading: 8800 rpm
